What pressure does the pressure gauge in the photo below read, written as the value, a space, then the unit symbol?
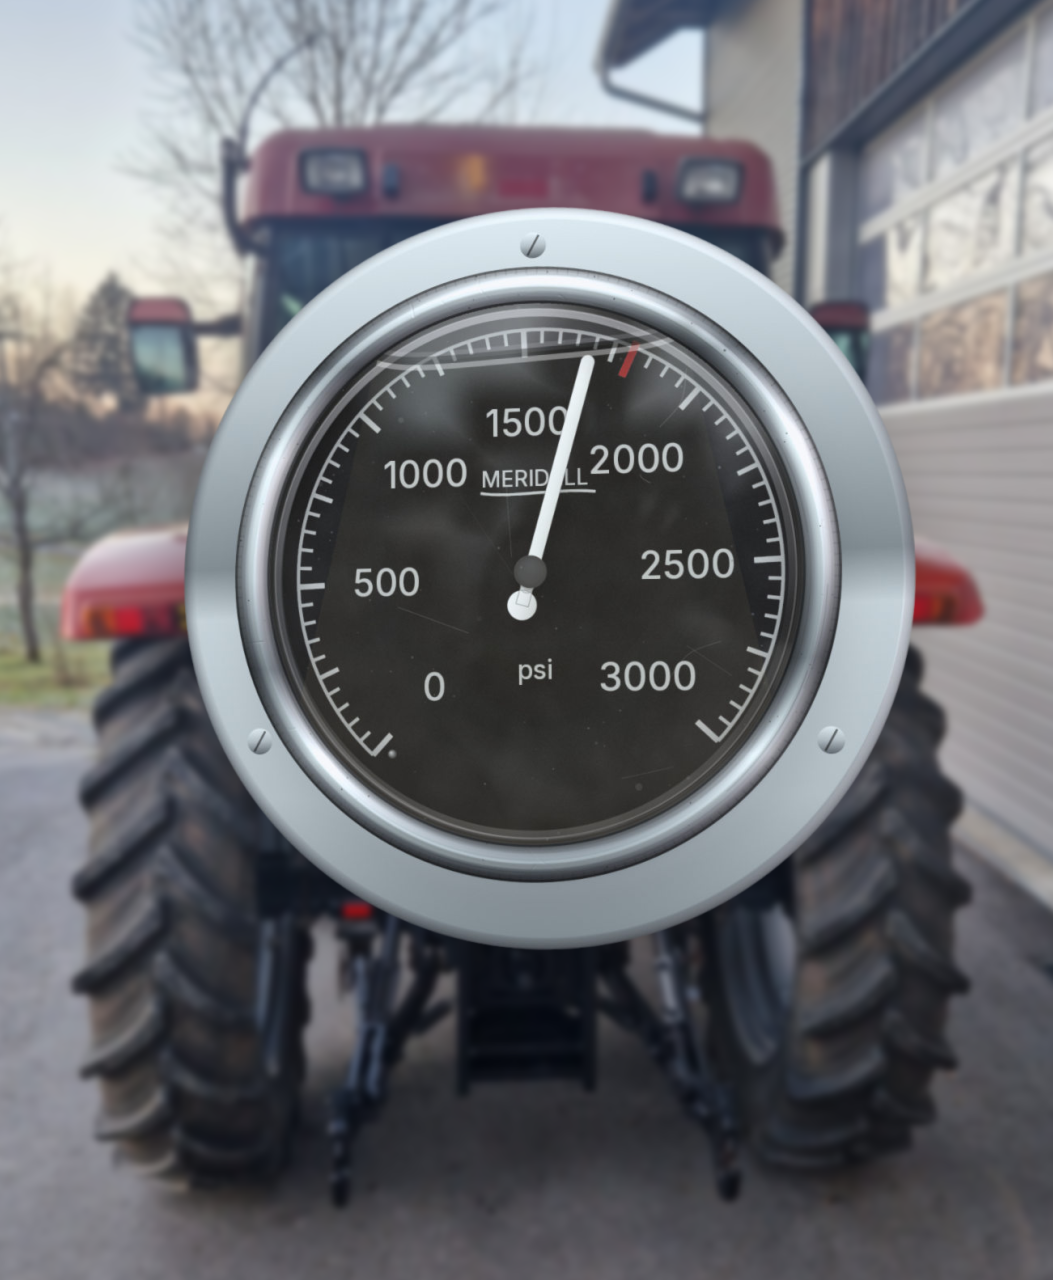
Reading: 1700 psi
